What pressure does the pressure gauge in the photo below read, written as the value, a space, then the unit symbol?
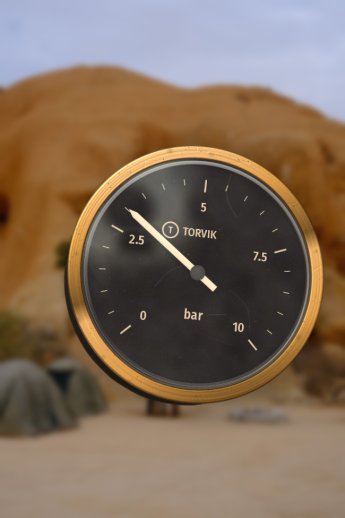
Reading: 3 bar
